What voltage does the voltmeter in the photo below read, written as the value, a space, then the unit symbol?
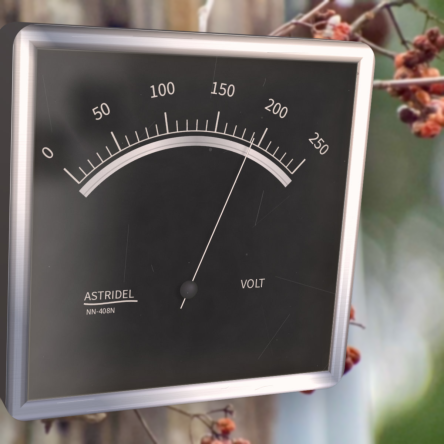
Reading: 190 V
